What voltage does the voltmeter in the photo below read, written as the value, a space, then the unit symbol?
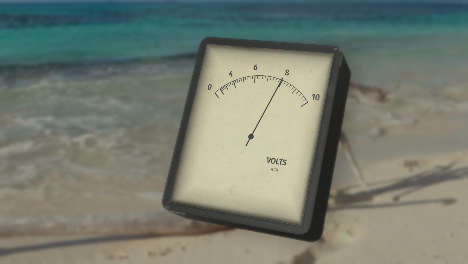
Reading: 8 V
